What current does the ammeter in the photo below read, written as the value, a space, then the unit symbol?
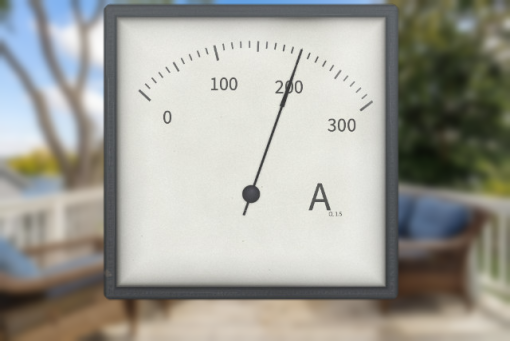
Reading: 200 A
